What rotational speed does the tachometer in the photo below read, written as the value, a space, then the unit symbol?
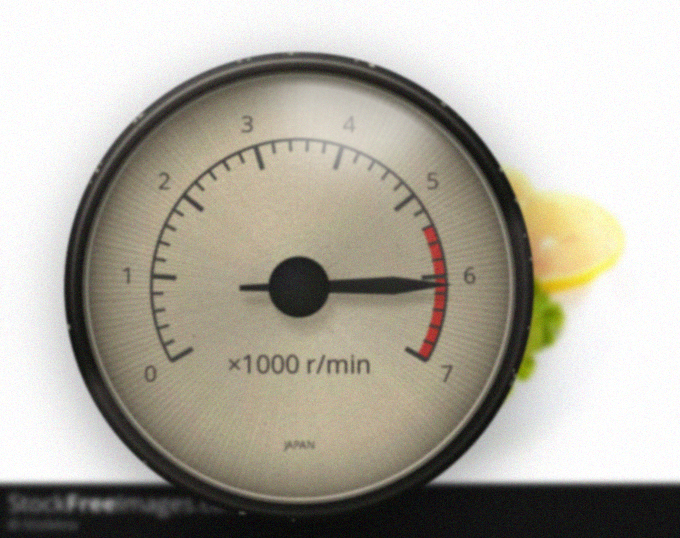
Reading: 6100 rpm
